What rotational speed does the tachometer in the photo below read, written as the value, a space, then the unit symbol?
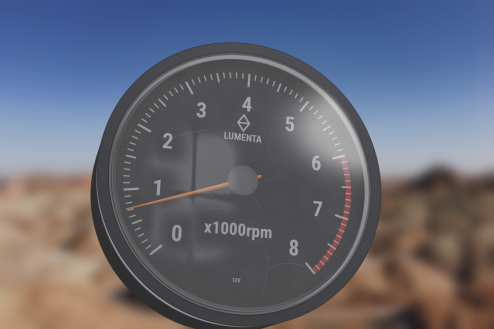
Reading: 700 rpm
